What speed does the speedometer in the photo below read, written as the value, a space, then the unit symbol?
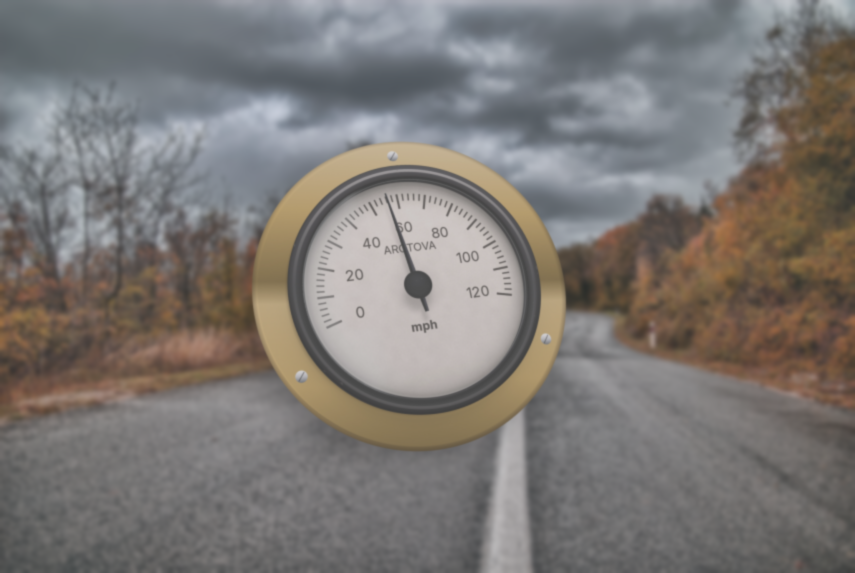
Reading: 56 mph
